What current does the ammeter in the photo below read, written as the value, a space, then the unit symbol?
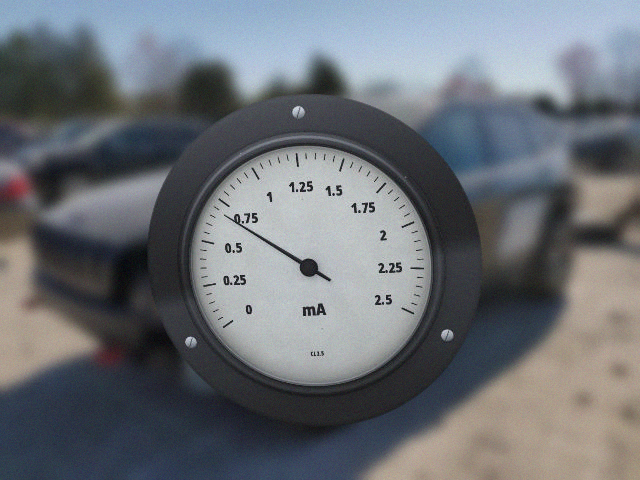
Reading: 0.7 mA
